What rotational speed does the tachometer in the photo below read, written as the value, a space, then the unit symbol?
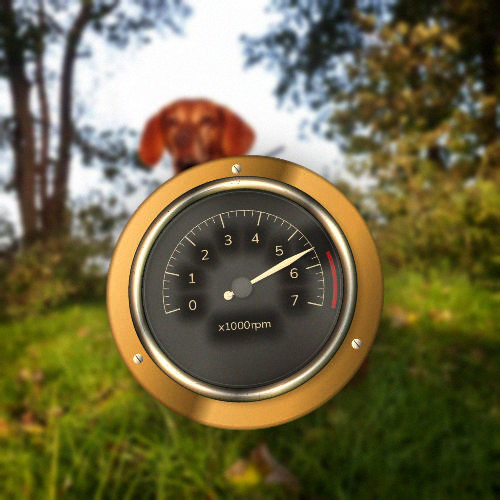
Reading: 5600 rpm
